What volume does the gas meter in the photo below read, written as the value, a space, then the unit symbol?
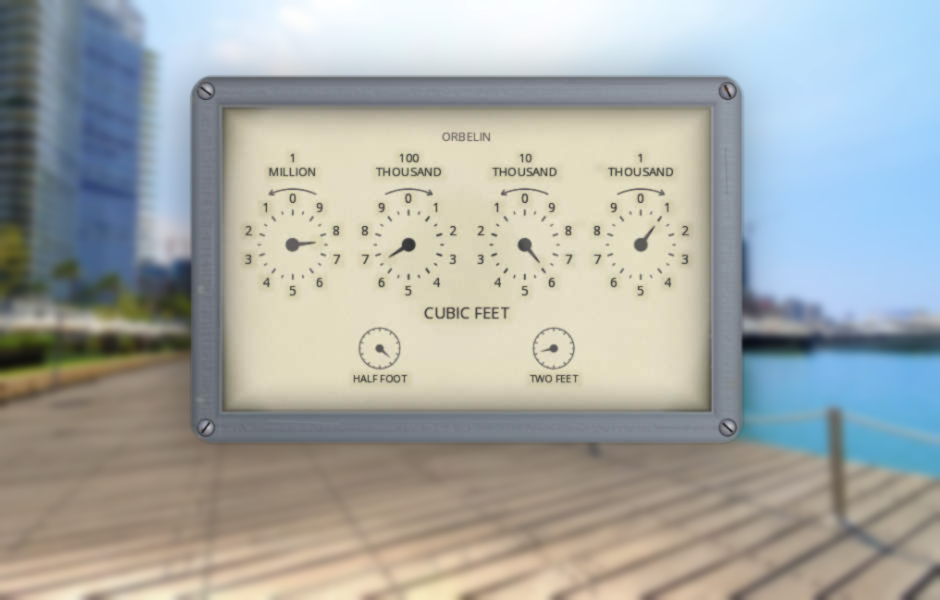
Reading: 766100 ft³
